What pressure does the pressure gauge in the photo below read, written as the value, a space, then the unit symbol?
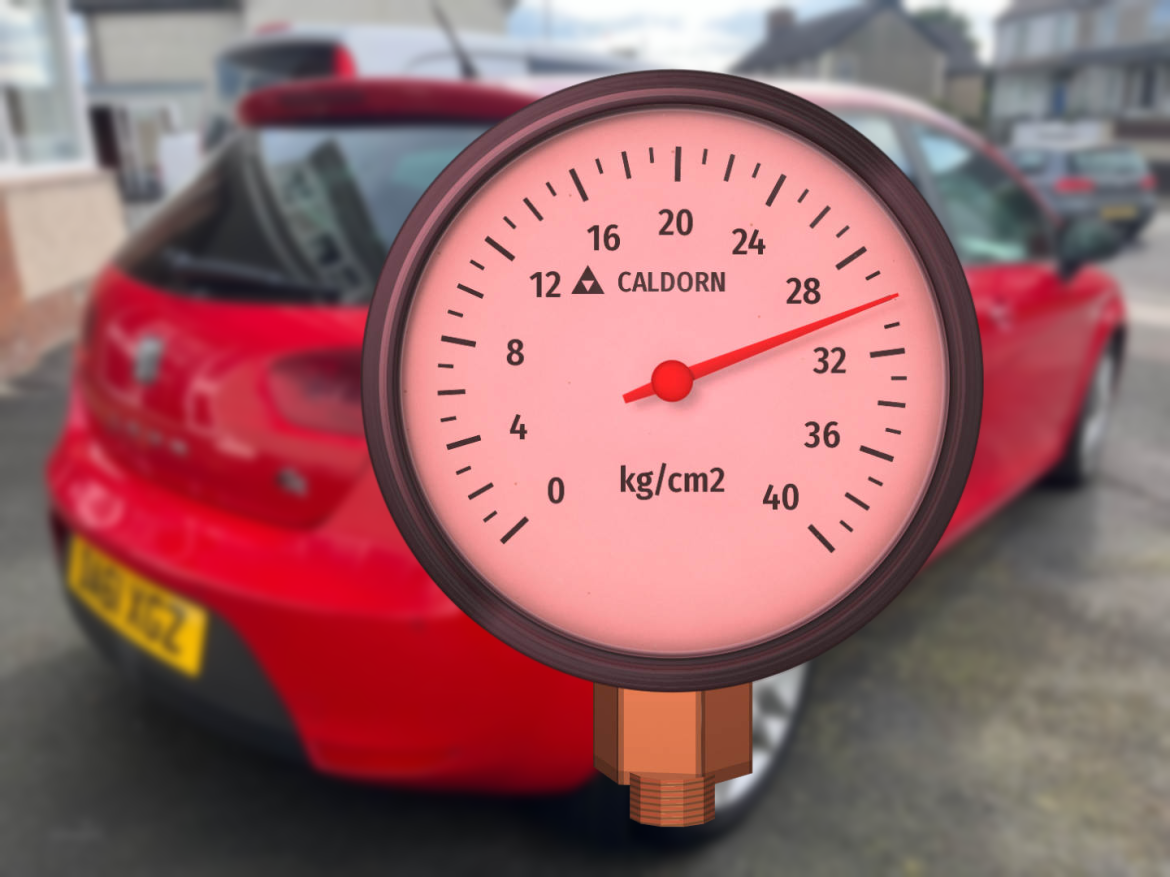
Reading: 30 kg/cm²
